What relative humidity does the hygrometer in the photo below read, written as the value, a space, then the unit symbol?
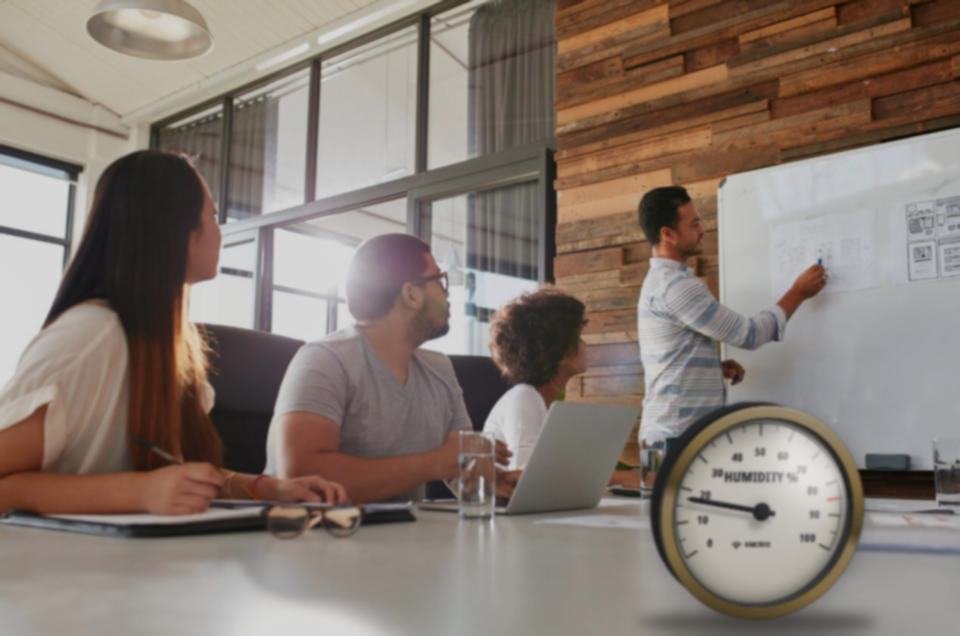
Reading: 17.5 %
